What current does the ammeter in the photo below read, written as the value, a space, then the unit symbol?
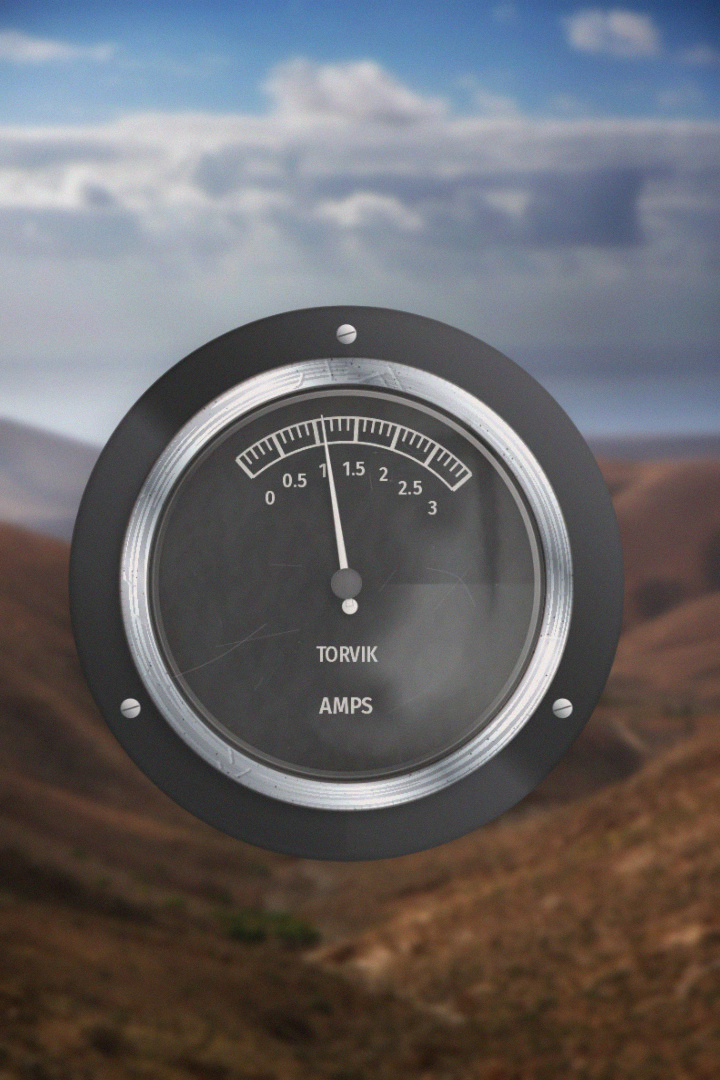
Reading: 1.1 A
